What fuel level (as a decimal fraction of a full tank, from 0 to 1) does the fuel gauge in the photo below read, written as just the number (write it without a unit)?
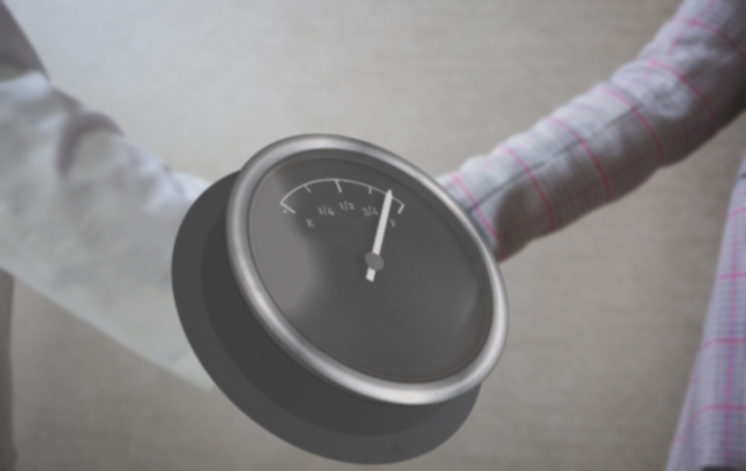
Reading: 0.875
